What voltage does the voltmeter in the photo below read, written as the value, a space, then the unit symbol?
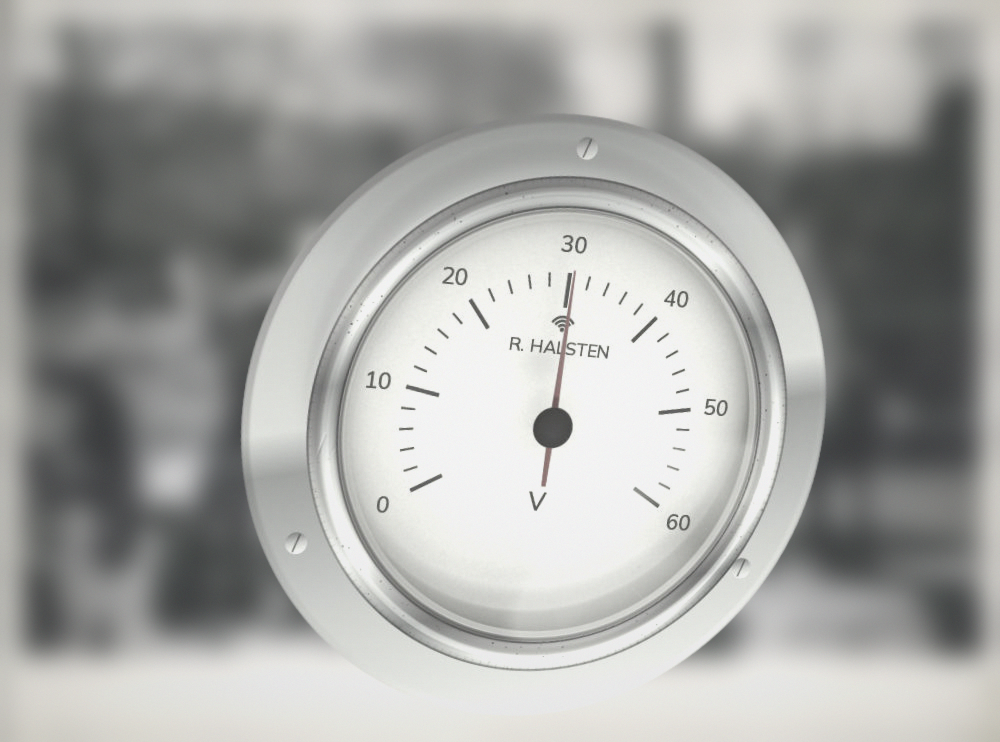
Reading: 30 V
